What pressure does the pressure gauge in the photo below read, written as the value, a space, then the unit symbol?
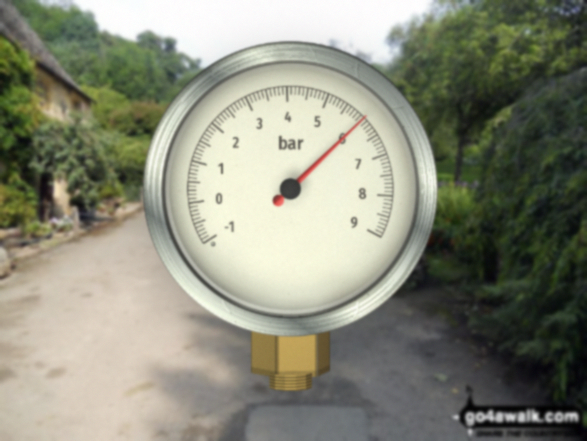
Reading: 6 bar
